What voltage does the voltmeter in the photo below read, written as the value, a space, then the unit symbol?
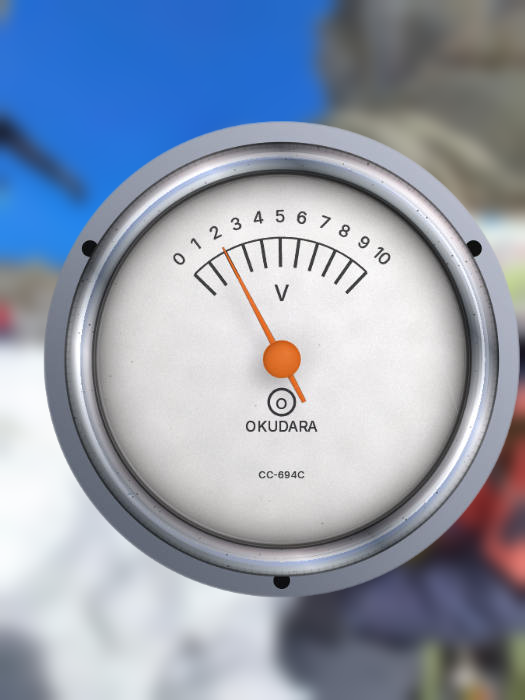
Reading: 2 V
